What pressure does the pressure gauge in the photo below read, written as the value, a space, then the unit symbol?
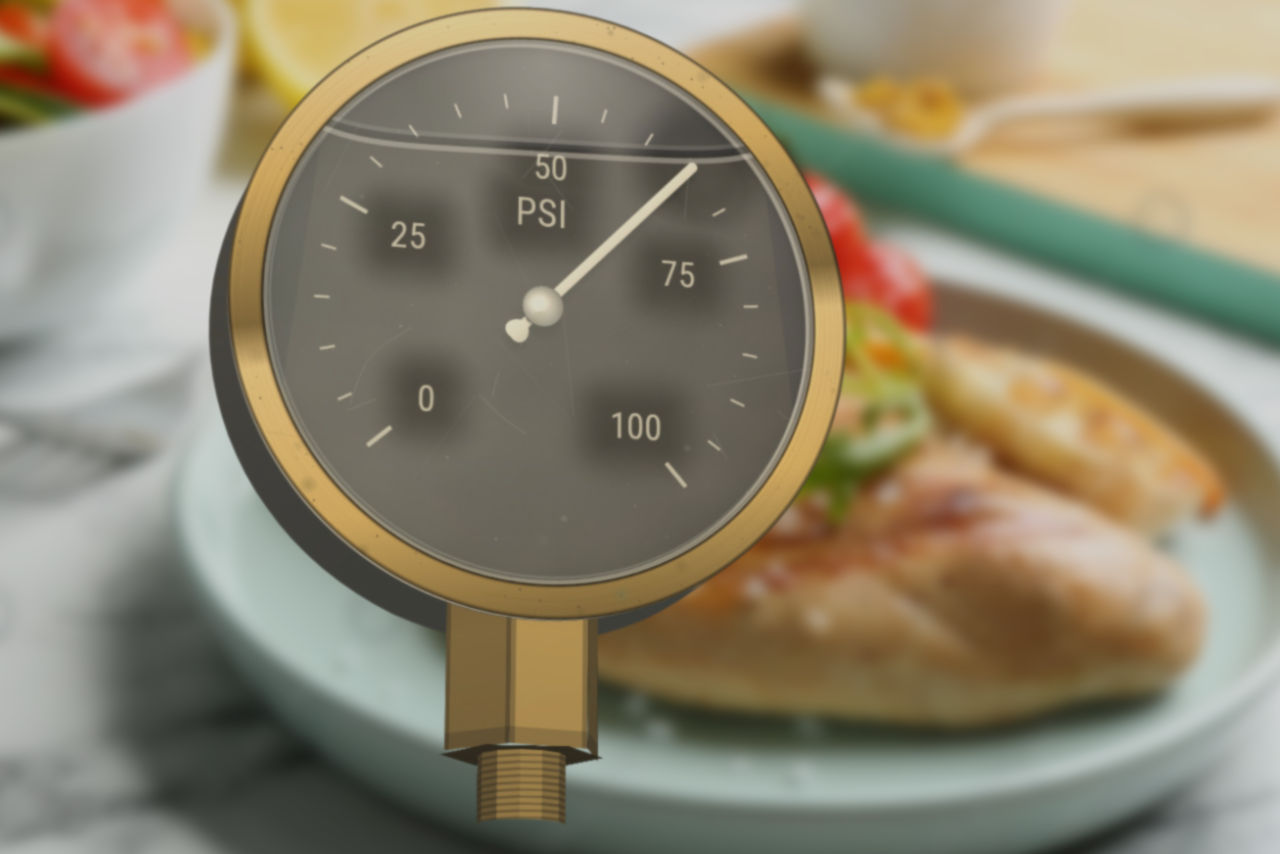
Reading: 65 psi
